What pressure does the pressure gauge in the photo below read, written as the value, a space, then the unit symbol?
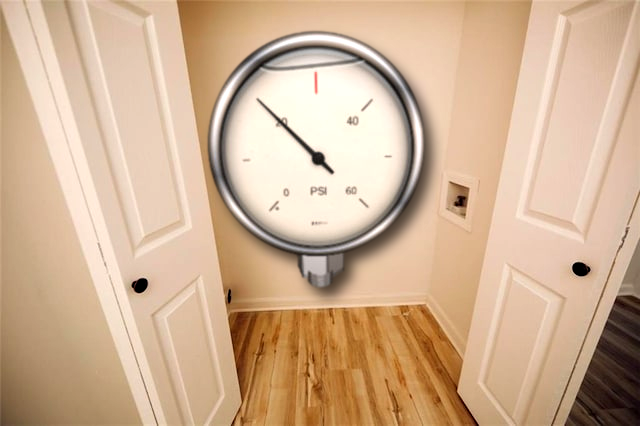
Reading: 20 psi
